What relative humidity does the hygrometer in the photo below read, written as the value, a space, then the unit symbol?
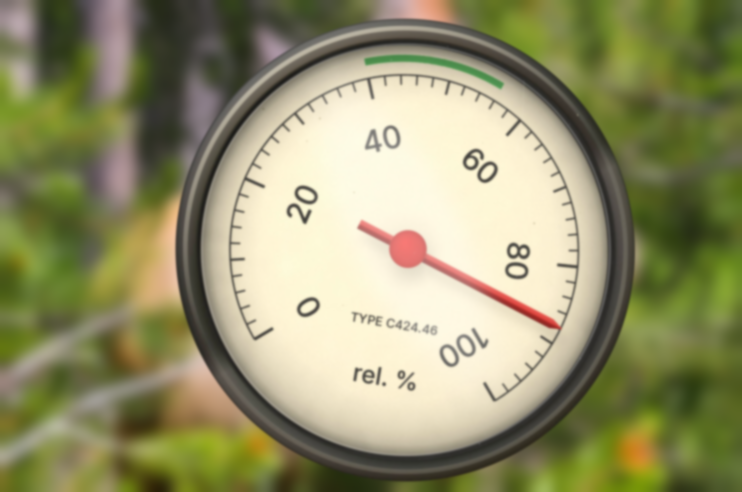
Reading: 88 %
